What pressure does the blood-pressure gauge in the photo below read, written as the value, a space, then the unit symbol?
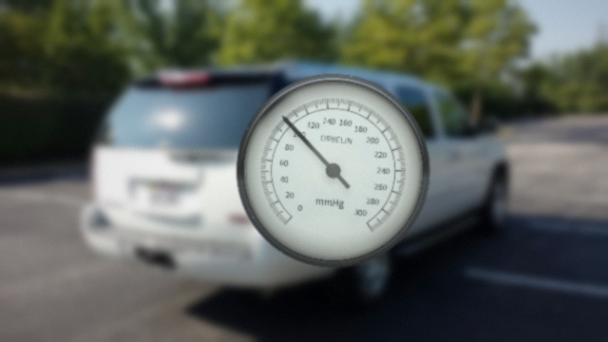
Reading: 100 mmHg
